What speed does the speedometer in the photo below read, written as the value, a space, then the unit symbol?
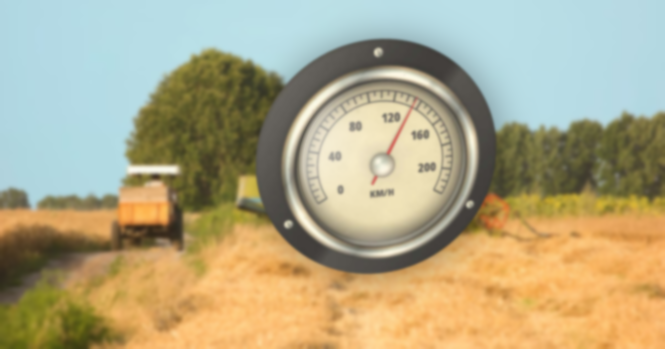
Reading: 135 km/h
